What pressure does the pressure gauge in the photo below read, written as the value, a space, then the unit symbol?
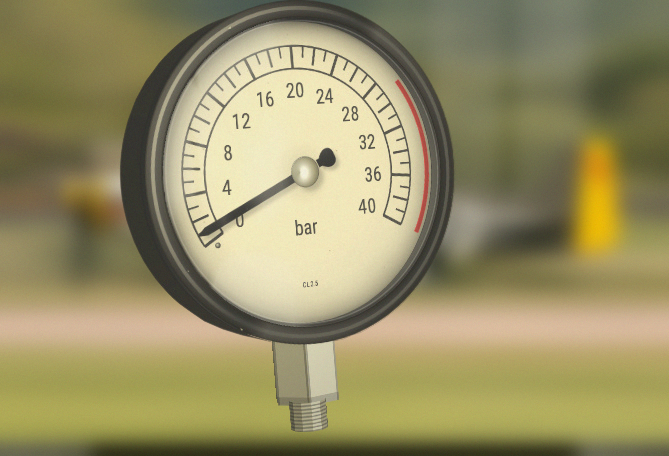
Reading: 1 bar
